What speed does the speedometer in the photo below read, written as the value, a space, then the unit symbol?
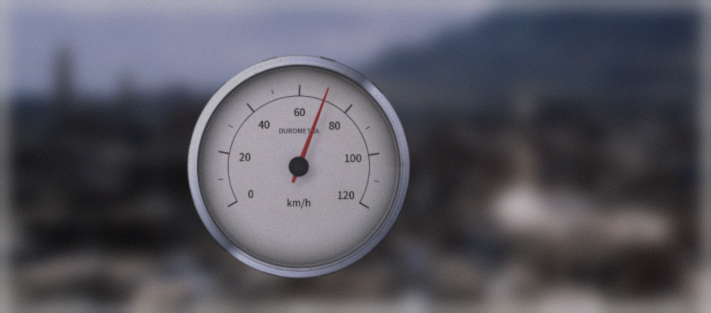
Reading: 70 km/h
